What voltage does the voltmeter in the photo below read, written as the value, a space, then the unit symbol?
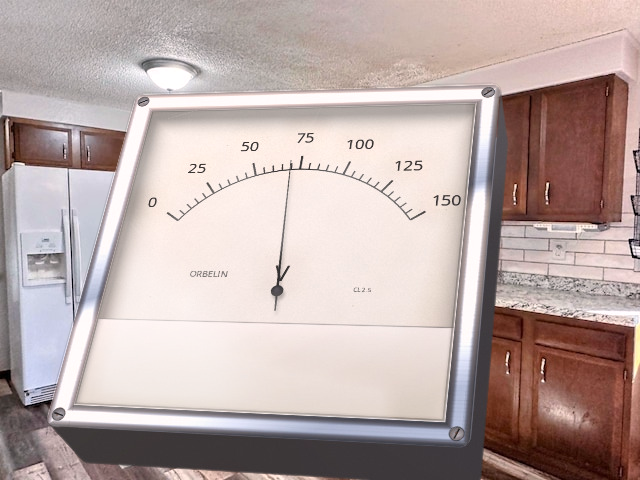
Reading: 70 V
